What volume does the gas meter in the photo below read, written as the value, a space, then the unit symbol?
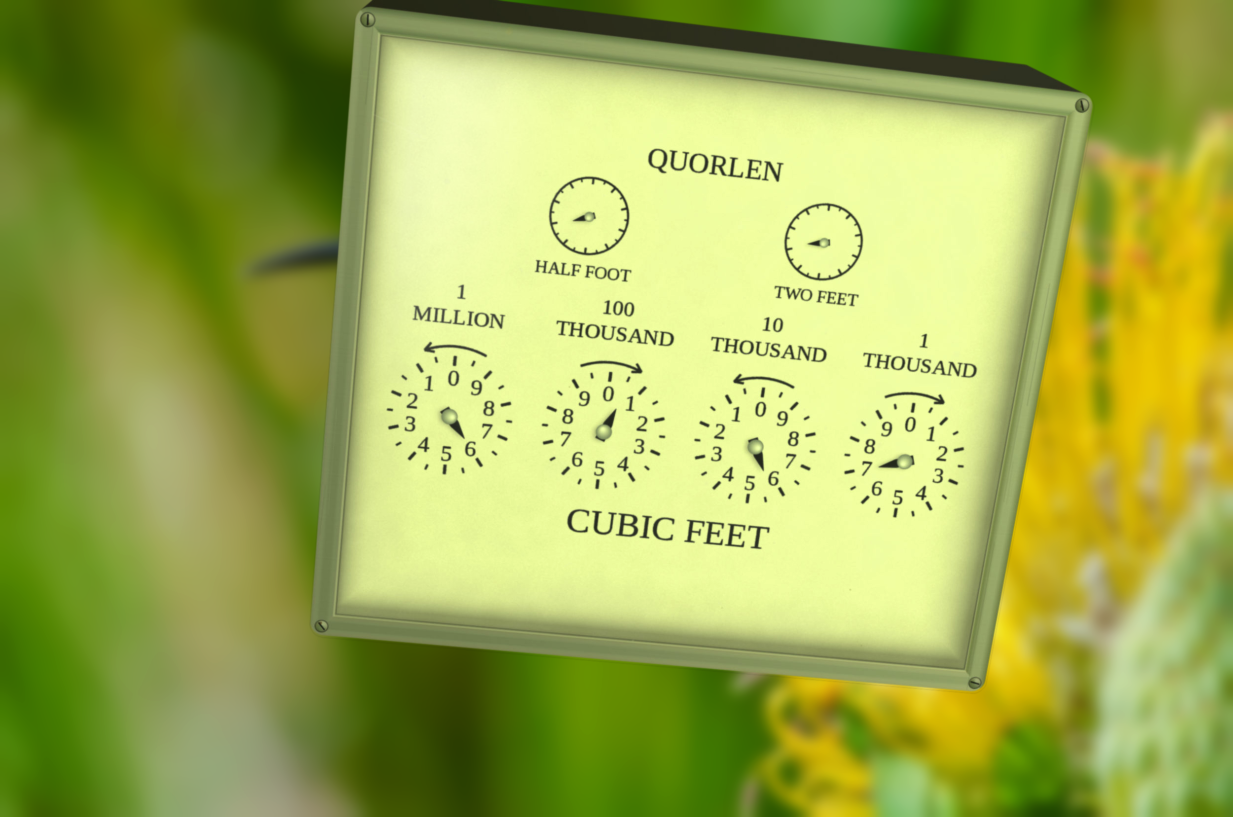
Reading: 605700 ft³
